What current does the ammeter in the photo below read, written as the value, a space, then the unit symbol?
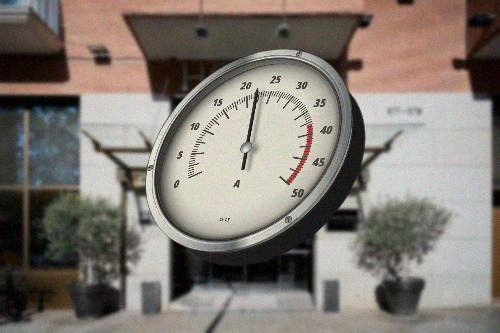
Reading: 22.5 A
